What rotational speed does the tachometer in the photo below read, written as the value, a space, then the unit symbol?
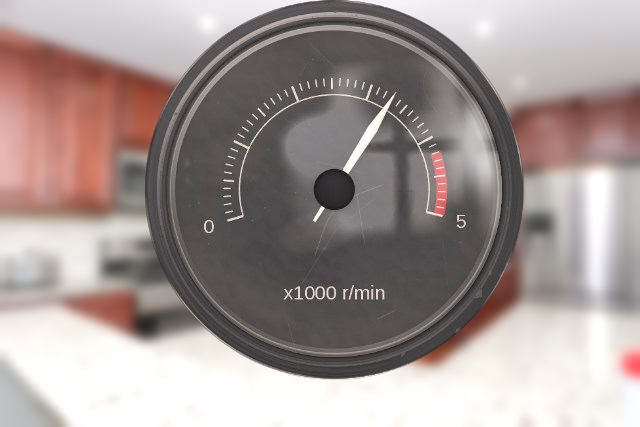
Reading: 3300 rpm
